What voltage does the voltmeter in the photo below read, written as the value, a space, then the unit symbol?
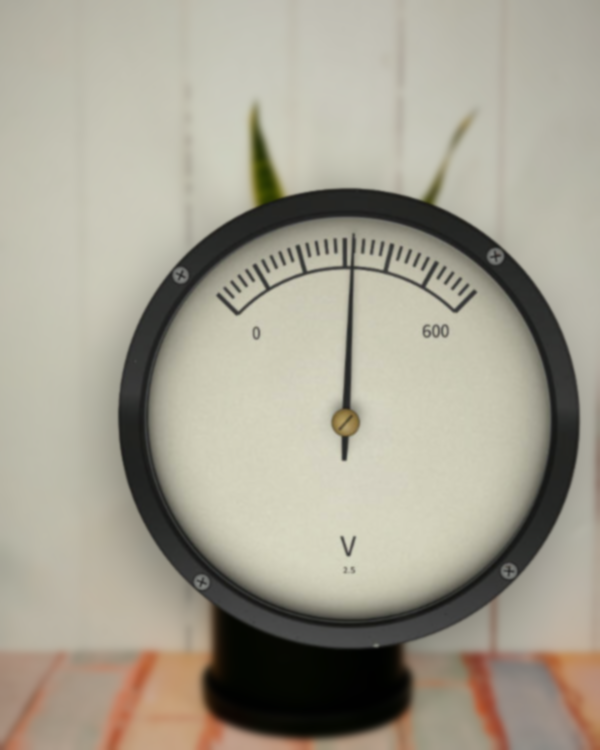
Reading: 320 V
